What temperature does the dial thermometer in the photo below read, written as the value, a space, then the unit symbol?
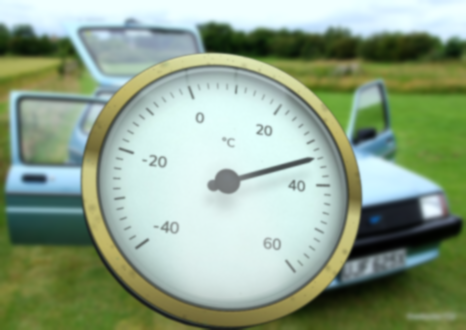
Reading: 34 °C
